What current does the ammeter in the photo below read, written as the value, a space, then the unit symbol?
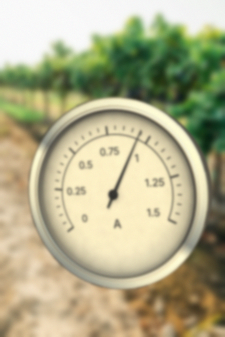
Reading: 0.95 A
